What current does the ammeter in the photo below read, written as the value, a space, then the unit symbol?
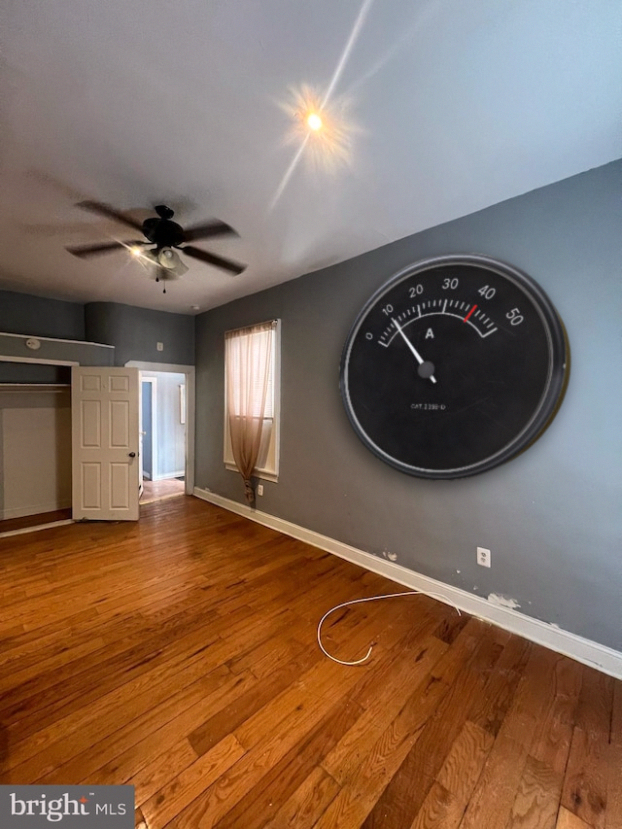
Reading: 10 A
